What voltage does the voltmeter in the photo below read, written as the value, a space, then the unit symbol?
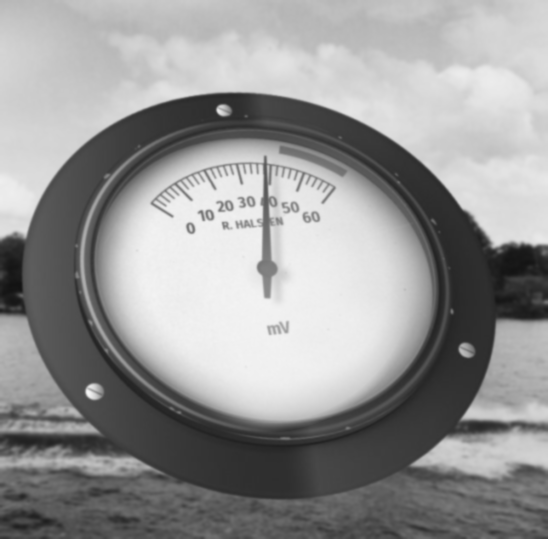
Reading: 38 mV
